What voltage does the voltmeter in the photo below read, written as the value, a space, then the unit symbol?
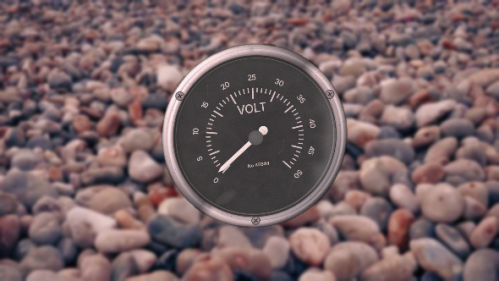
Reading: 1 V
